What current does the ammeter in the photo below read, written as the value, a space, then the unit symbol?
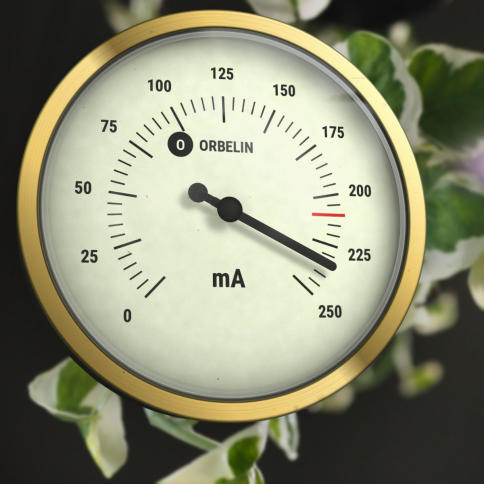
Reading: 235 mA
